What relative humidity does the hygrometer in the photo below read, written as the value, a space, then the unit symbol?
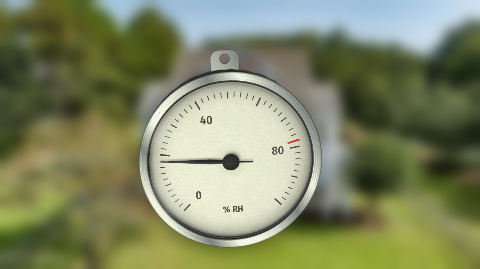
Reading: 18 %
